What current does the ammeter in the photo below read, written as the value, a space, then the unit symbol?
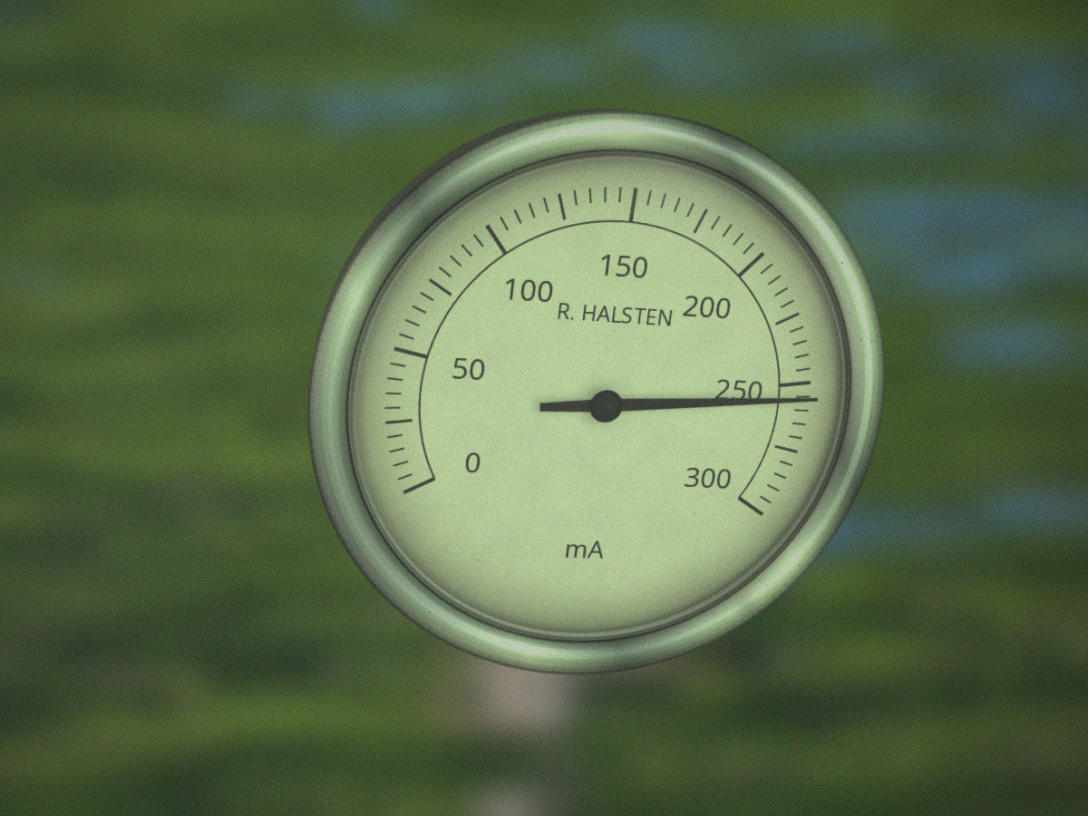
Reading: 255 mA
